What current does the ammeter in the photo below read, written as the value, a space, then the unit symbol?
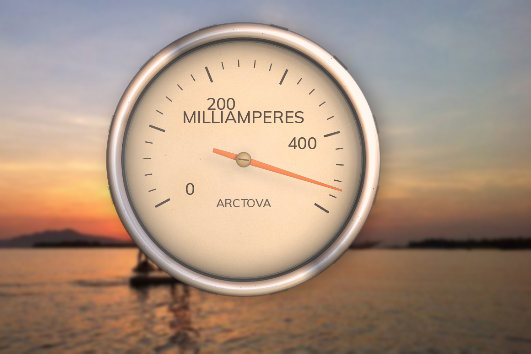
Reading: 470 mA
